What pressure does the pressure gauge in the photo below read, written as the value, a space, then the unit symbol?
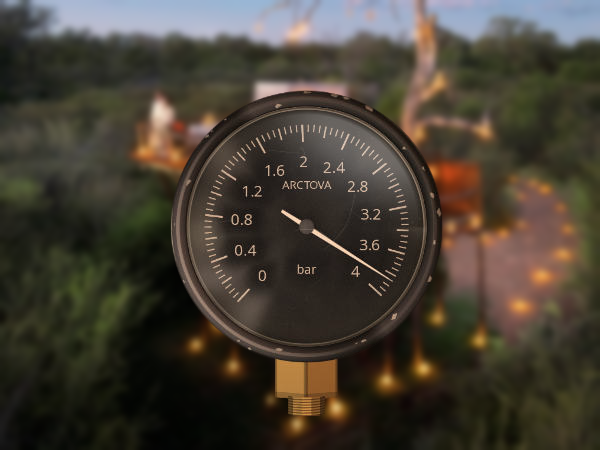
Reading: 3.85 bar
